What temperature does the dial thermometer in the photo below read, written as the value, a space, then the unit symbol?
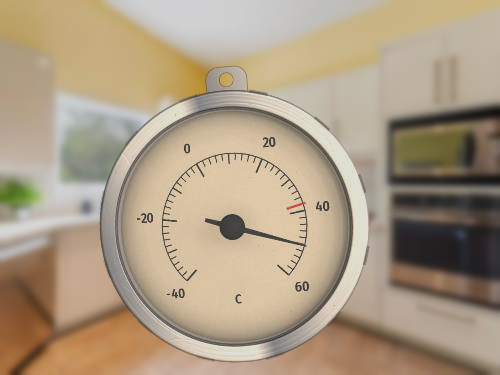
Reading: 50 °C
